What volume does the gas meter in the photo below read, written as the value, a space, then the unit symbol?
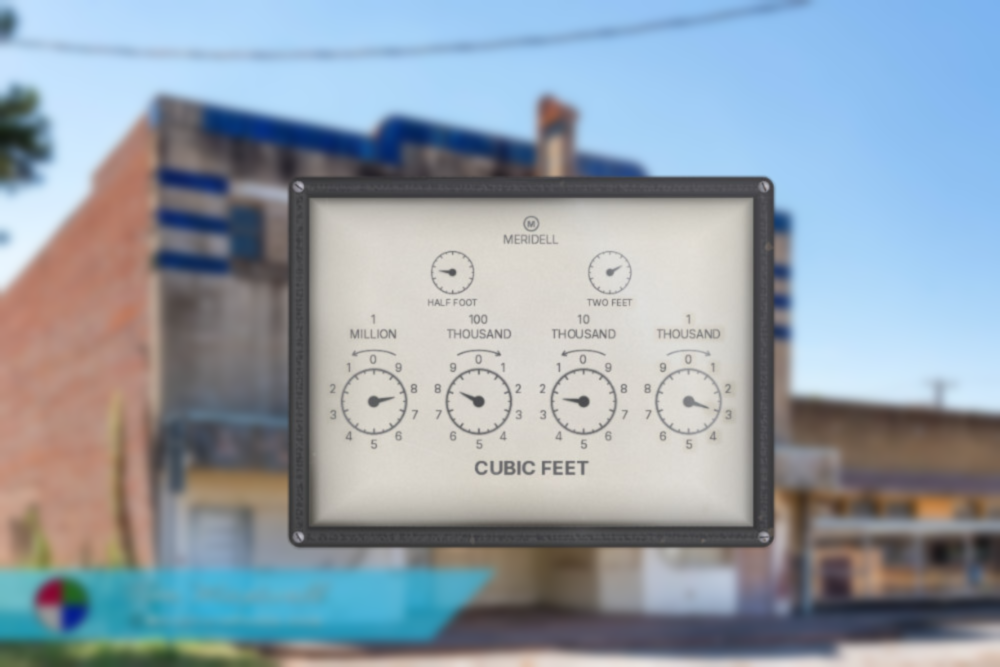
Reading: 782300 ft³
